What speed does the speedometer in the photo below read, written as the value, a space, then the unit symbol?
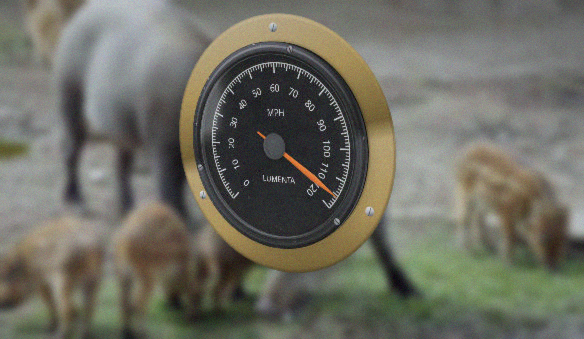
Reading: 115 mph
